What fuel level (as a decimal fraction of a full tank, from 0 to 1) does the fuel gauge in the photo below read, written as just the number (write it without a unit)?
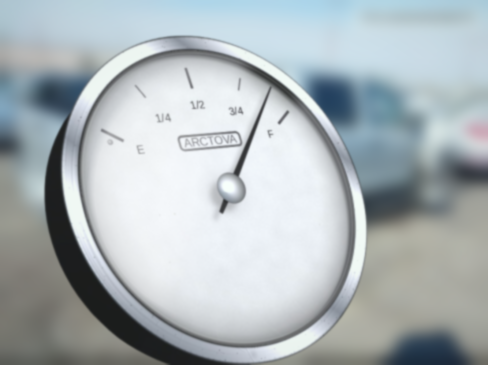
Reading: 0.875
